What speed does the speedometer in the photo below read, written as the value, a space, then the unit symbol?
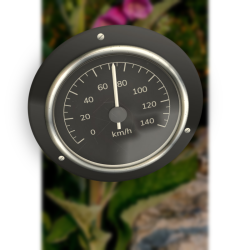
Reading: 72.5 km/h
